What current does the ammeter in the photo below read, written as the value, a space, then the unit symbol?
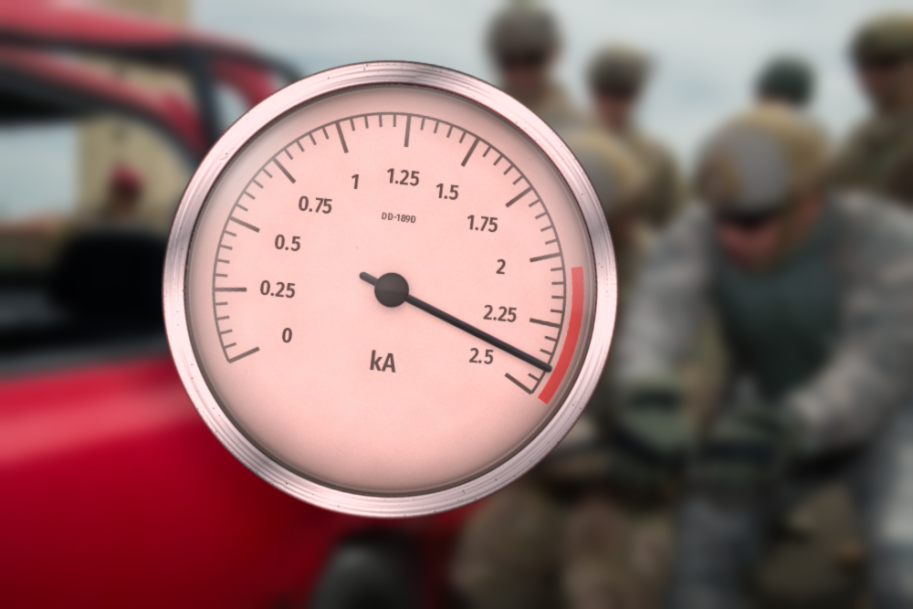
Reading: 2.4 kA
